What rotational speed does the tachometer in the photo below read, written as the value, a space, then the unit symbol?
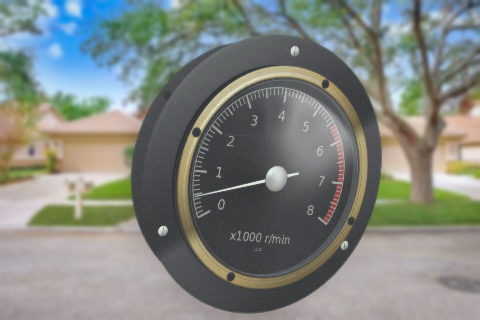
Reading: 500 rpm
